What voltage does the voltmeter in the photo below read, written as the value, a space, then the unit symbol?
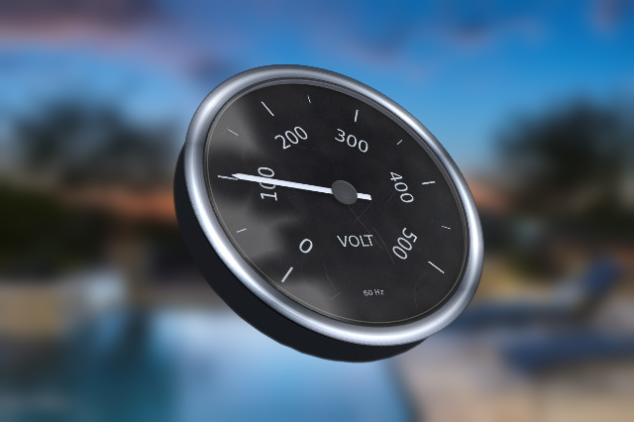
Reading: 100 V
